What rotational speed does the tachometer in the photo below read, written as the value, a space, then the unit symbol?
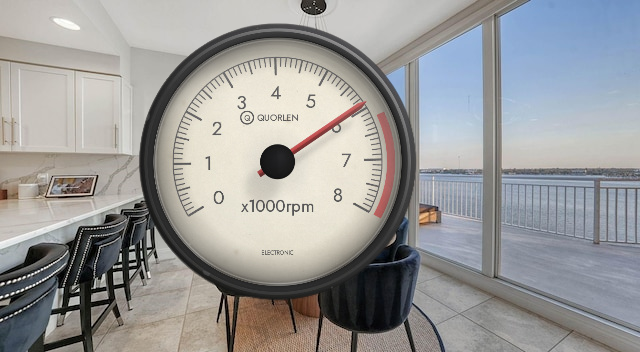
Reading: 5900 rpm
